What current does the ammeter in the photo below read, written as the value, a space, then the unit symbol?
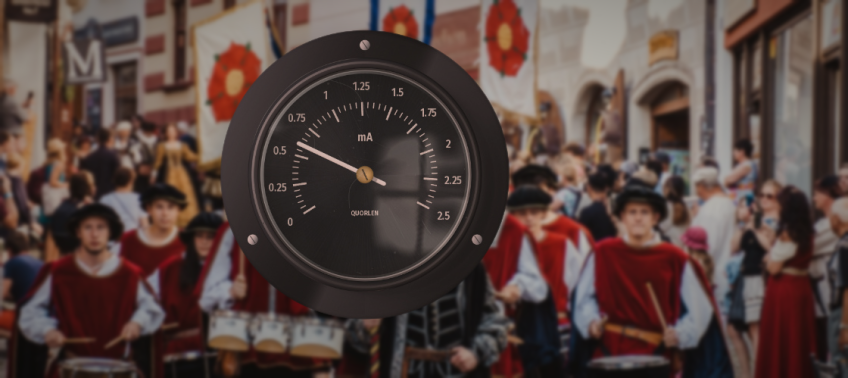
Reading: 0.6 mA
